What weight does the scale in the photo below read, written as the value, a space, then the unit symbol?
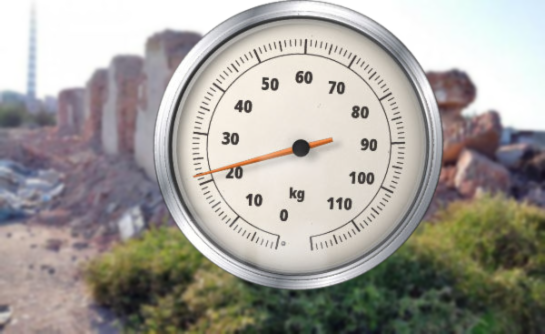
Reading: 22 kg
